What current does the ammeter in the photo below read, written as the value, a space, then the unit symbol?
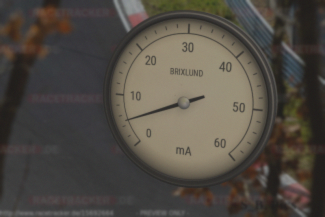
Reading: 5 mA
